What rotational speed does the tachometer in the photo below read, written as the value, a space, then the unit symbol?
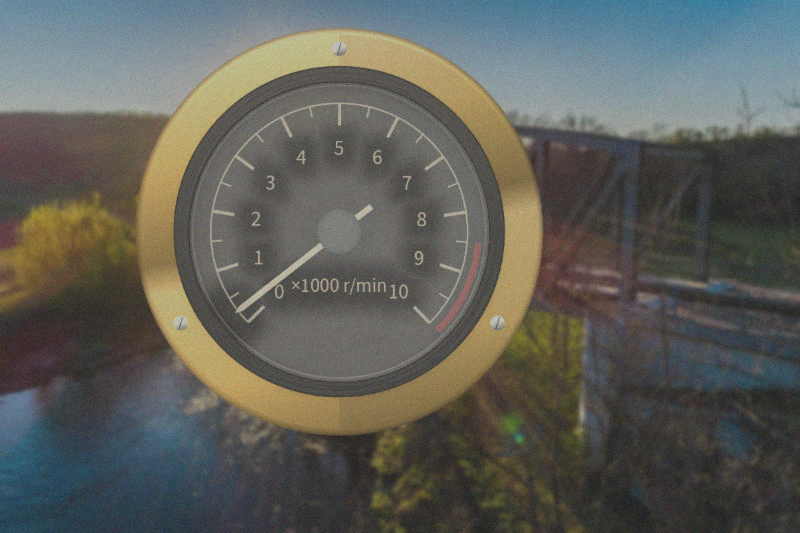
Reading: 250 rpm
